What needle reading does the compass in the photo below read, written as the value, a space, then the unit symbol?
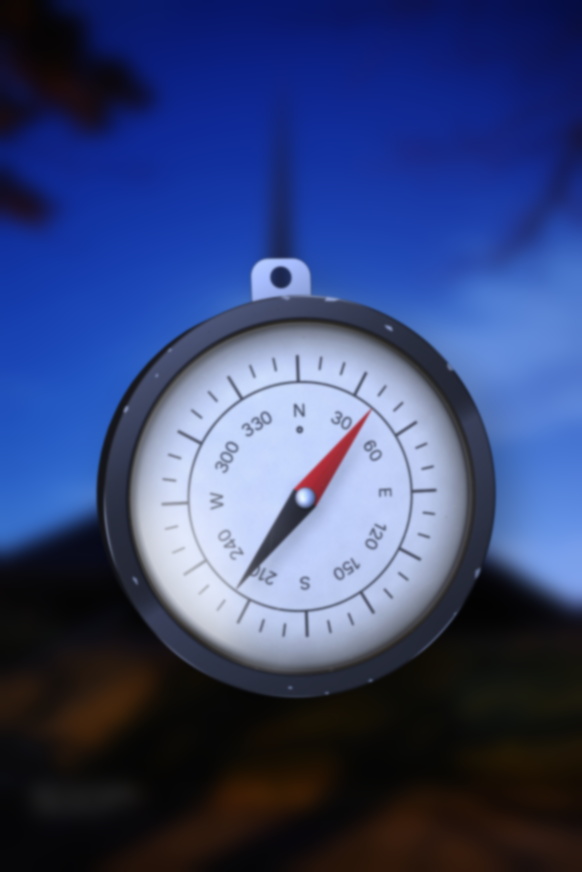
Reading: 40 °
